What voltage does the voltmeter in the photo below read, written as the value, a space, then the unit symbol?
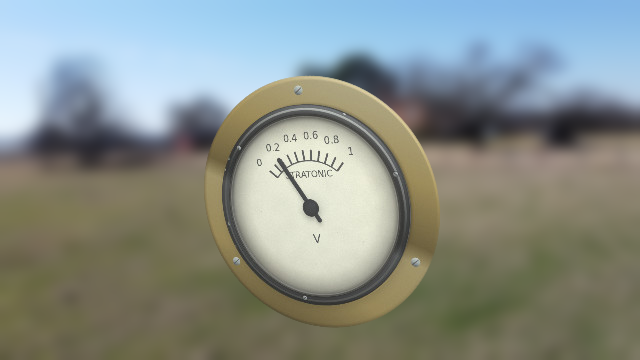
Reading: 0.2 V
